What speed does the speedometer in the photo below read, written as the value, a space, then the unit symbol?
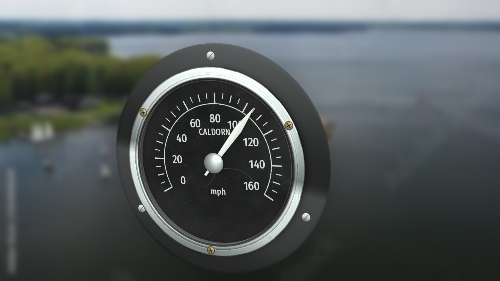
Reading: 105 mph
